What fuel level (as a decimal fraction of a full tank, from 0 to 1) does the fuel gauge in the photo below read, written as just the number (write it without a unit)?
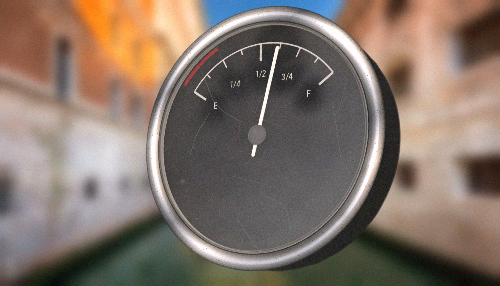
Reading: 0.625
